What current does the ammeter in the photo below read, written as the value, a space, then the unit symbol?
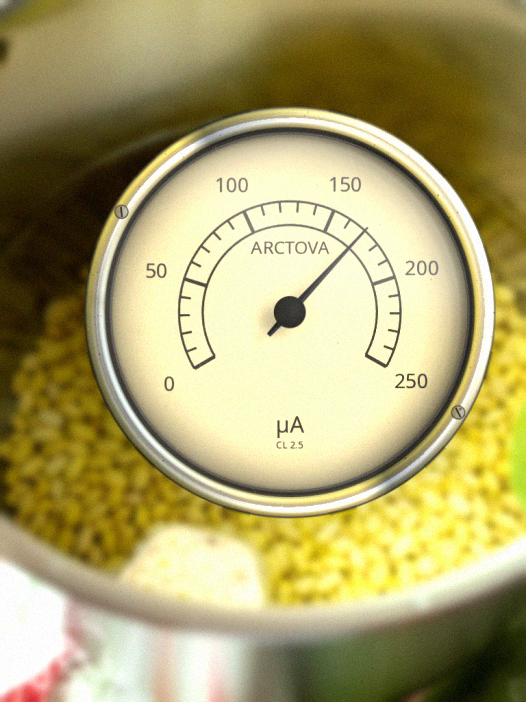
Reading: 170 µA
